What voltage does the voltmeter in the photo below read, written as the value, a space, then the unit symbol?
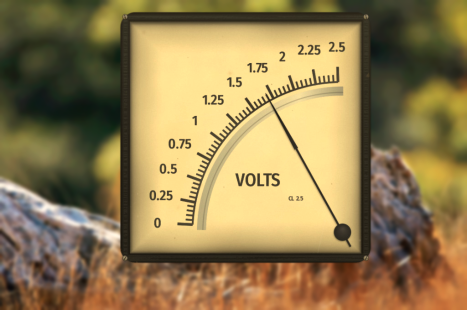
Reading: 1.7 V
